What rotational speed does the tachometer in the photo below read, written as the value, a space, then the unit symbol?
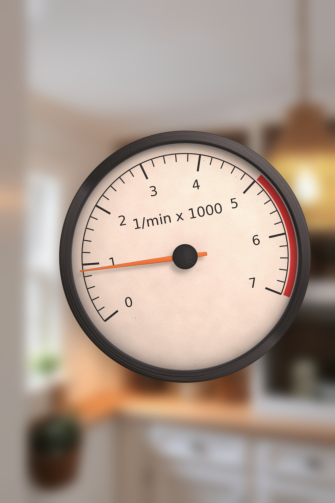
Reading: 900 rpm
